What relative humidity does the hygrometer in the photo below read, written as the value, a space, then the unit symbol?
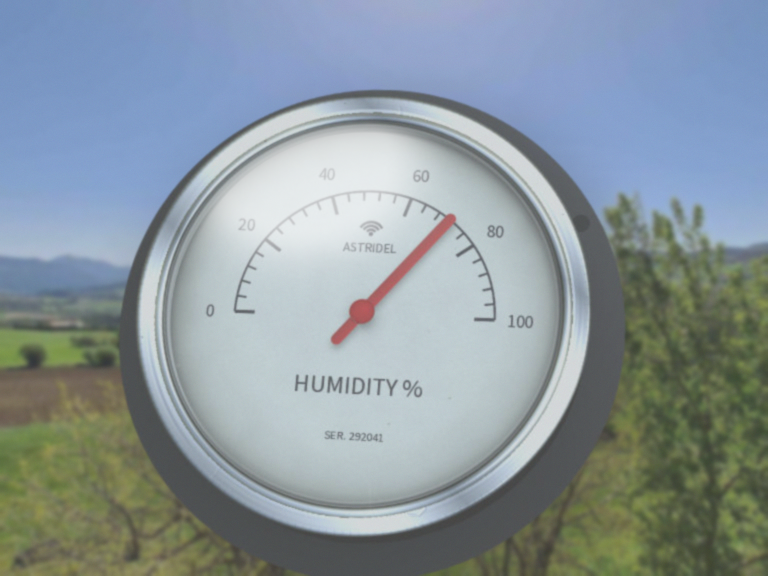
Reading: 72 %
